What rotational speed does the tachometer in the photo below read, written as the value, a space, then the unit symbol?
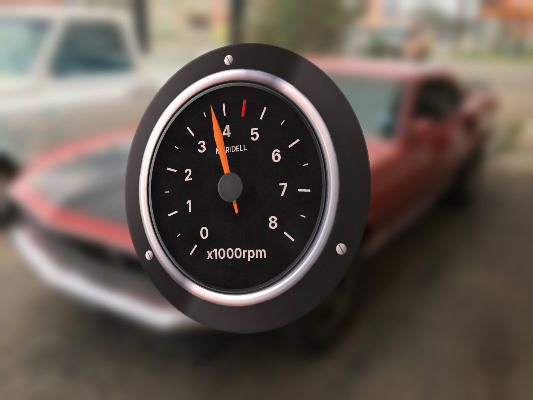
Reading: 3750 rpm
